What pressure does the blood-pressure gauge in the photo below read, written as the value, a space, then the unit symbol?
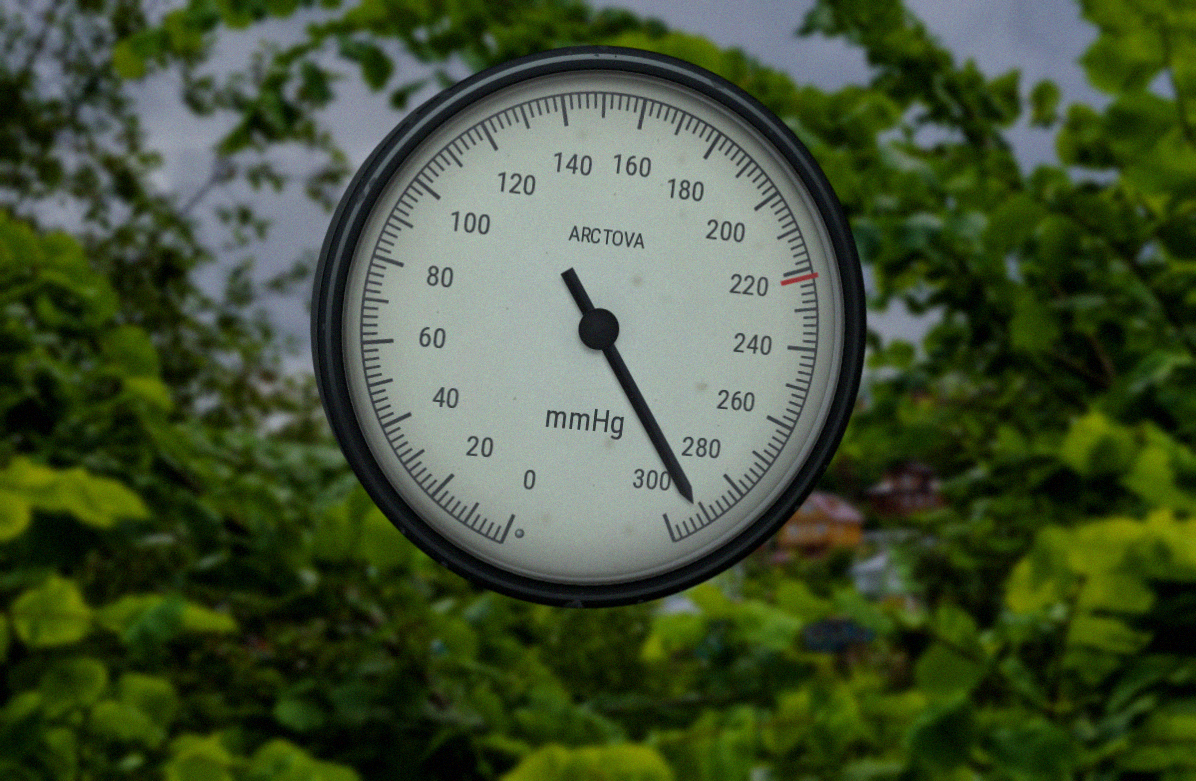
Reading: 292 mmHg
